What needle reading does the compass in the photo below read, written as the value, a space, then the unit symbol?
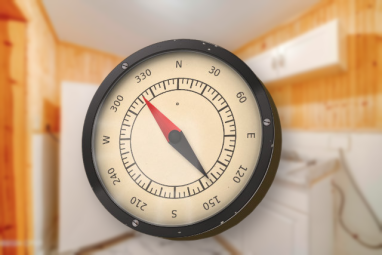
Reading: 320 °
